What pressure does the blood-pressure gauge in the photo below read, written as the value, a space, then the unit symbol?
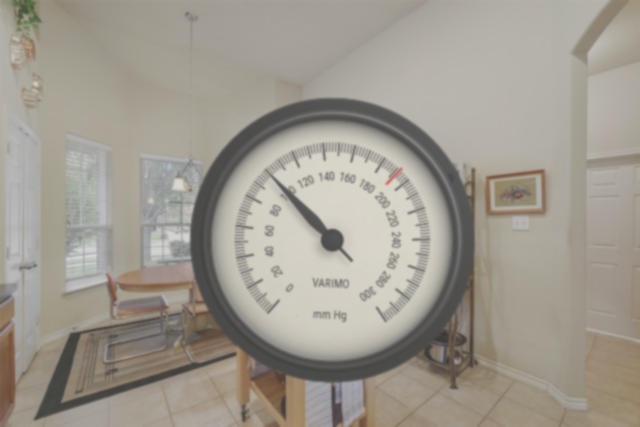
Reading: 100 mmHg
